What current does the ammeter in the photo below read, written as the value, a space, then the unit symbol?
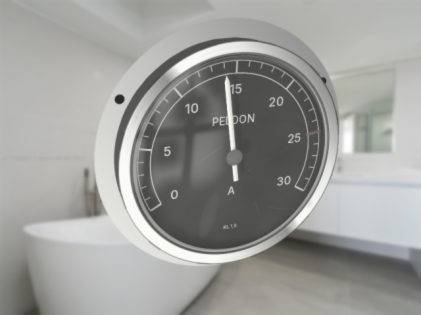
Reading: 14 A
